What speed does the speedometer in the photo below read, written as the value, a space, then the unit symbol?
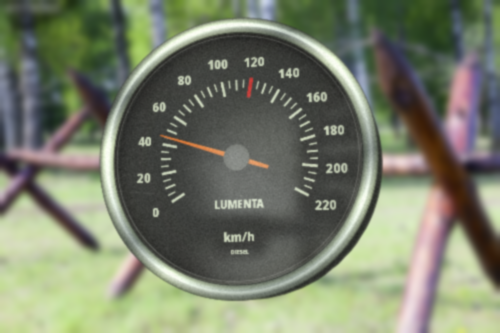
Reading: 45 km/h
